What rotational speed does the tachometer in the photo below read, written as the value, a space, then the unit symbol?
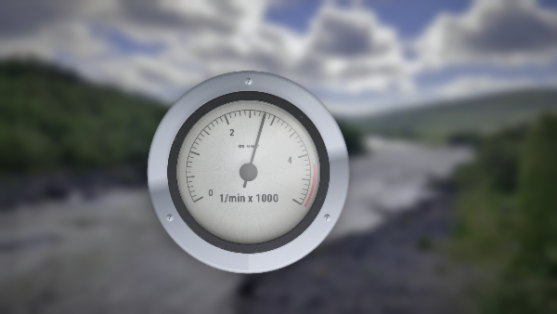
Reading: 2800 rpm
